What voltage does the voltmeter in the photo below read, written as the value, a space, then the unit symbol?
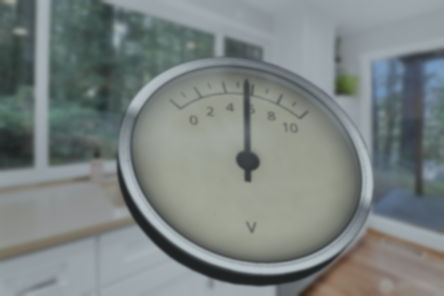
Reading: 5.5 V
